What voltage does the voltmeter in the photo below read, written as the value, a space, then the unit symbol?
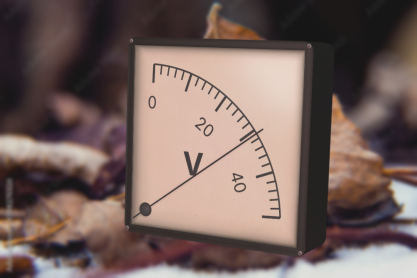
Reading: 31 V
